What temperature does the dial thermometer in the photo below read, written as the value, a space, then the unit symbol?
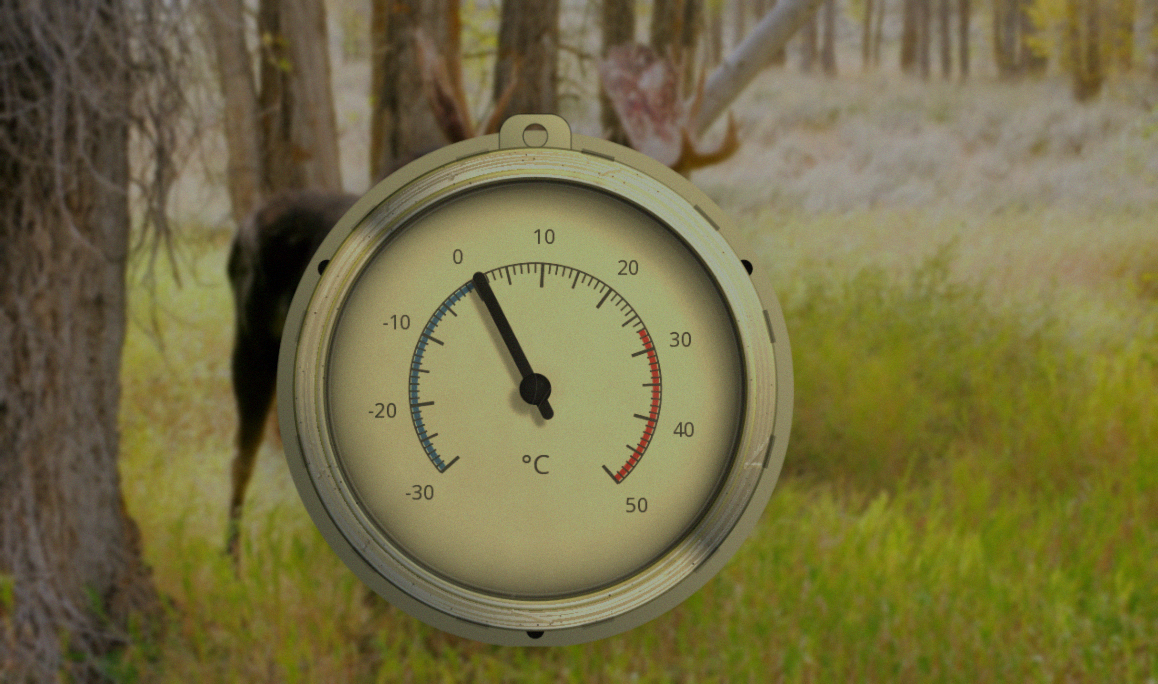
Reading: 1 °C
